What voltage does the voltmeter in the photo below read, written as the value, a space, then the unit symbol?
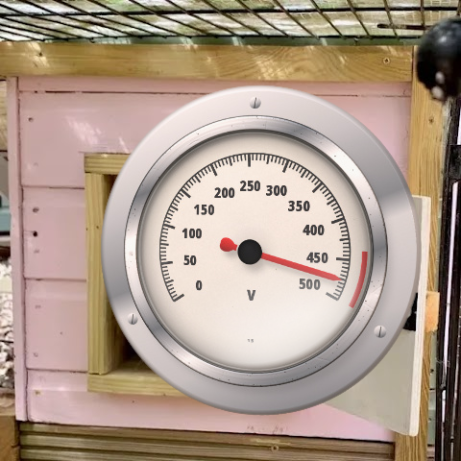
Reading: 475 V
